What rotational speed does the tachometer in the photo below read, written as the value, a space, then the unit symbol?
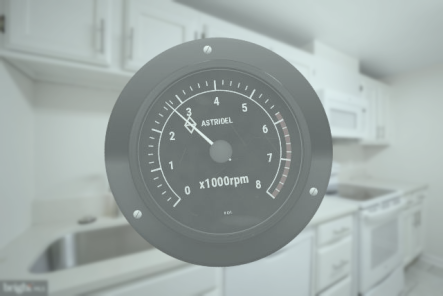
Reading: 2700 rpm
